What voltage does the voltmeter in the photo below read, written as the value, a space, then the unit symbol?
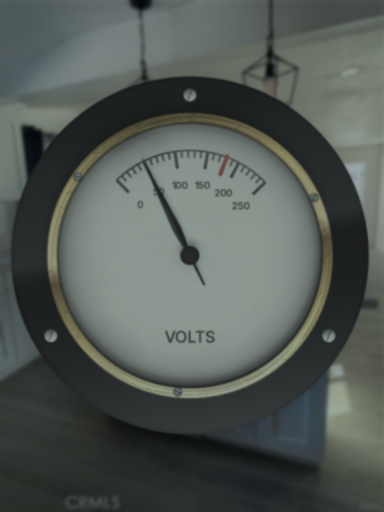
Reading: 50 V
